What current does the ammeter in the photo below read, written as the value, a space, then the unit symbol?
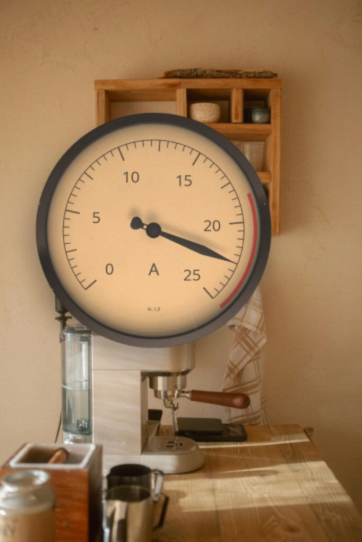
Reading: 22.5 A
